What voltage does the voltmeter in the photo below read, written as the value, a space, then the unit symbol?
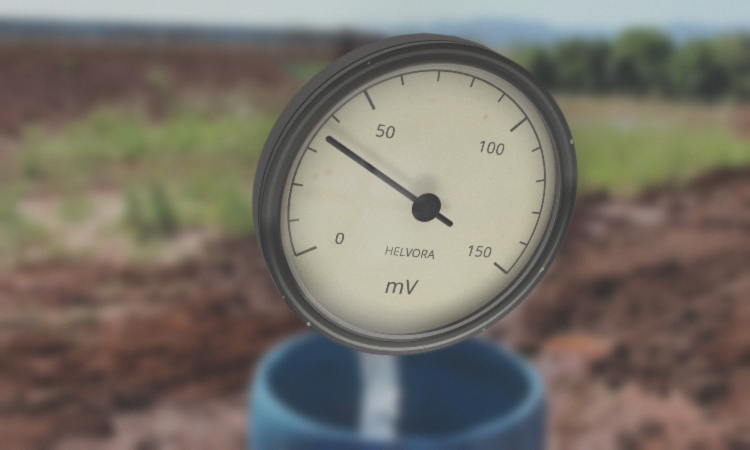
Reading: 35 mV
